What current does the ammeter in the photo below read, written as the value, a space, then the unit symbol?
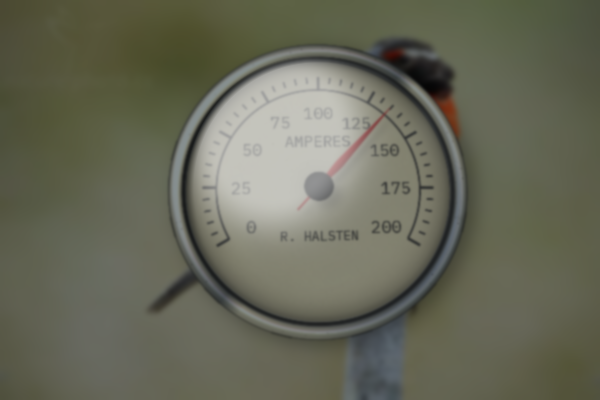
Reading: 135 A
